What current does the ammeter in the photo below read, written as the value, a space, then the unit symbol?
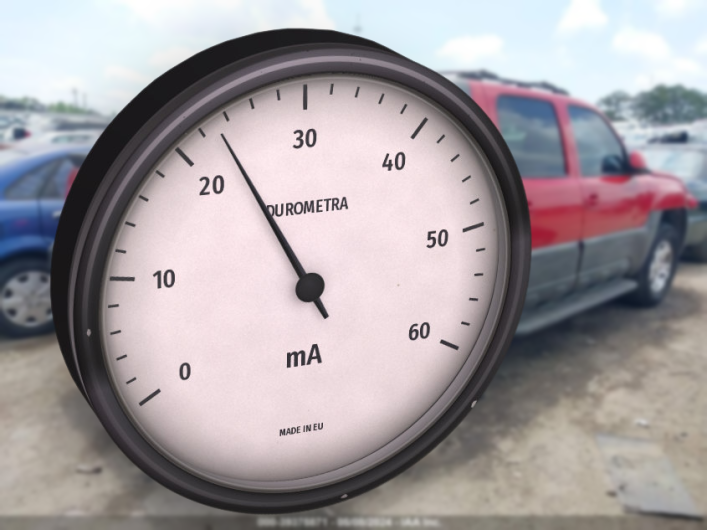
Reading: 23 mA
